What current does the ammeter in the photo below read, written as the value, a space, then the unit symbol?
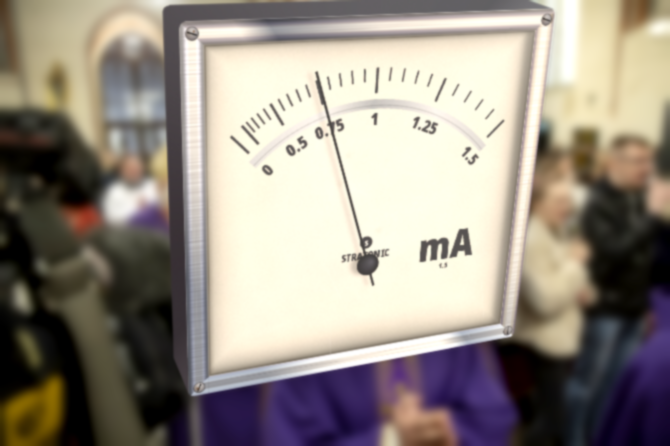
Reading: 0.75 mA
